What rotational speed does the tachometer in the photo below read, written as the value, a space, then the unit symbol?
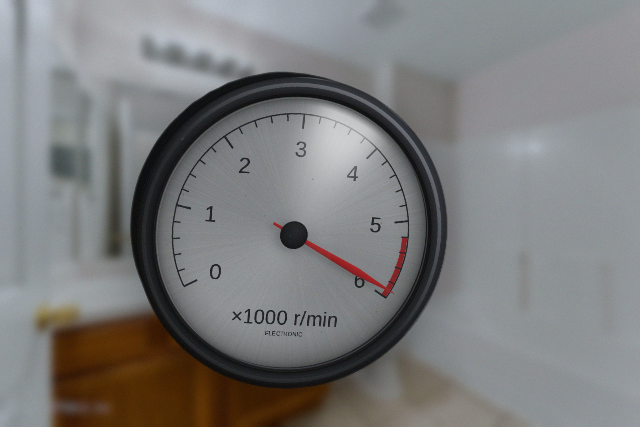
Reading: 5900 rpm
